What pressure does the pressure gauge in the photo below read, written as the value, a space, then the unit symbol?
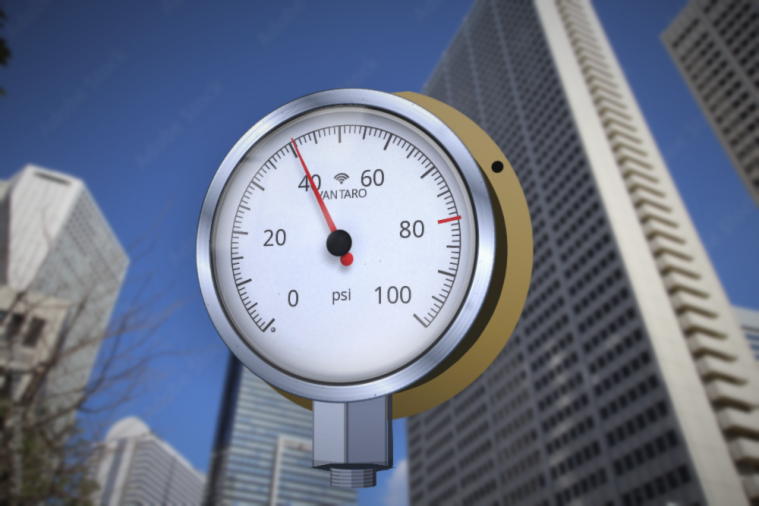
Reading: 41 psi
